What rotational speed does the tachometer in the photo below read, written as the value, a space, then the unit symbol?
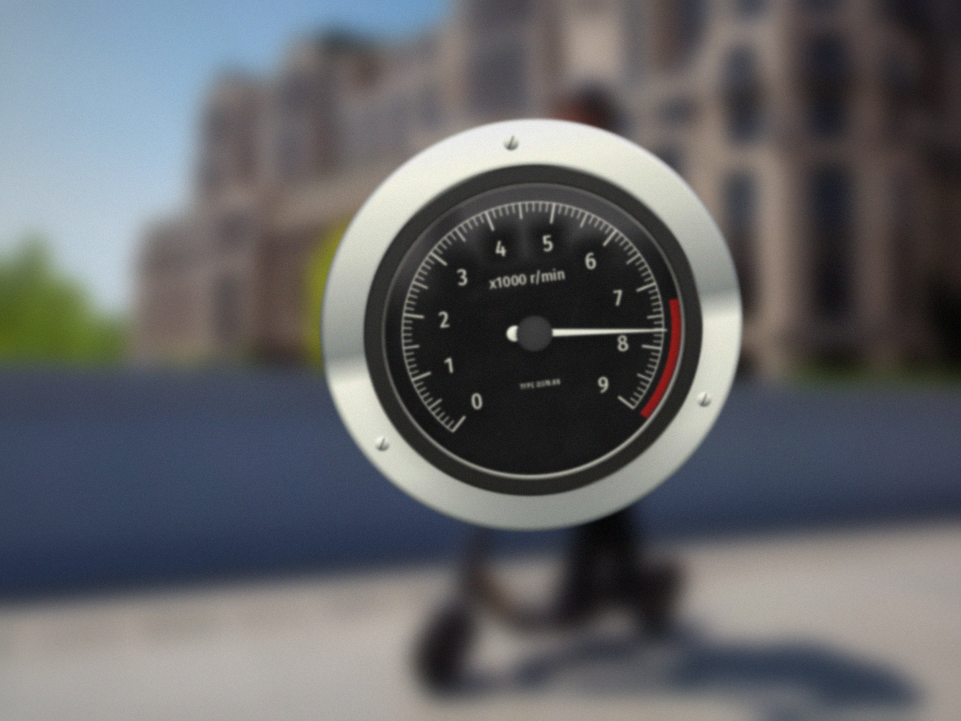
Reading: 7700 rpm
